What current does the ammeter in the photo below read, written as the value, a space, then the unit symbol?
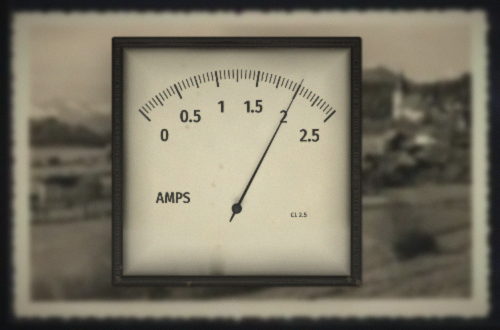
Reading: 2 A
